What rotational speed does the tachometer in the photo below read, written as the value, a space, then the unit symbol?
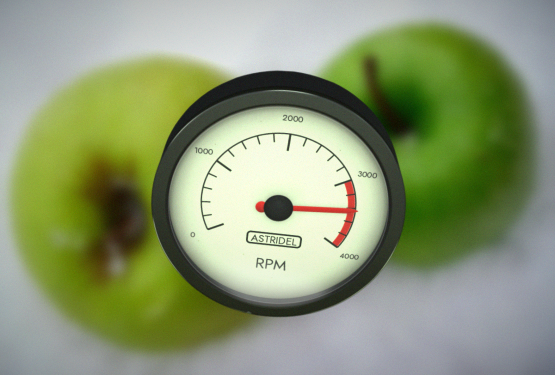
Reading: 3400 rpm
